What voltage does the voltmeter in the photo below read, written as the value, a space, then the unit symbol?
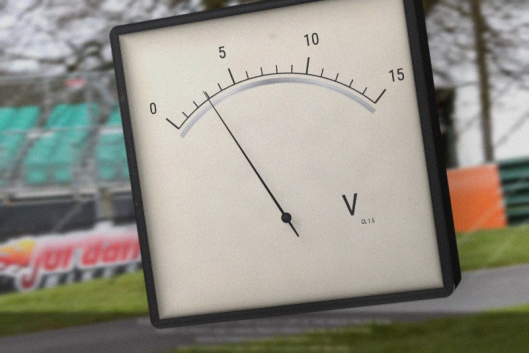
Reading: 3 V
